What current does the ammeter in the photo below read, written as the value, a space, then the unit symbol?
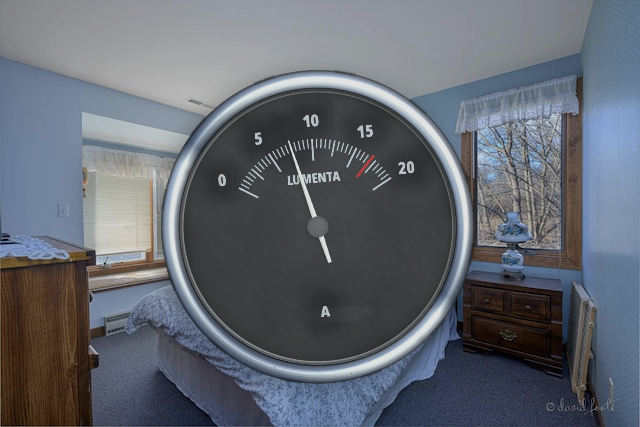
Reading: 7.5 A
